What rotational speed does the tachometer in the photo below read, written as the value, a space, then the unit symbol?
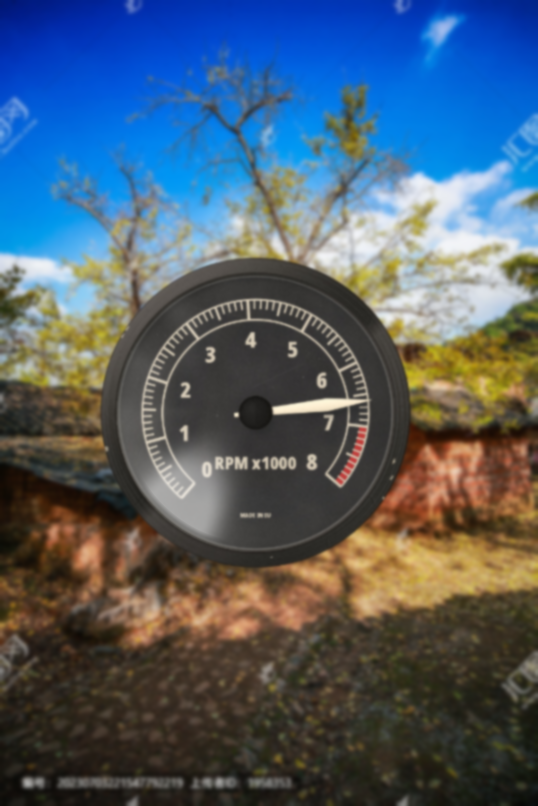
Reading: 6600 rpm
